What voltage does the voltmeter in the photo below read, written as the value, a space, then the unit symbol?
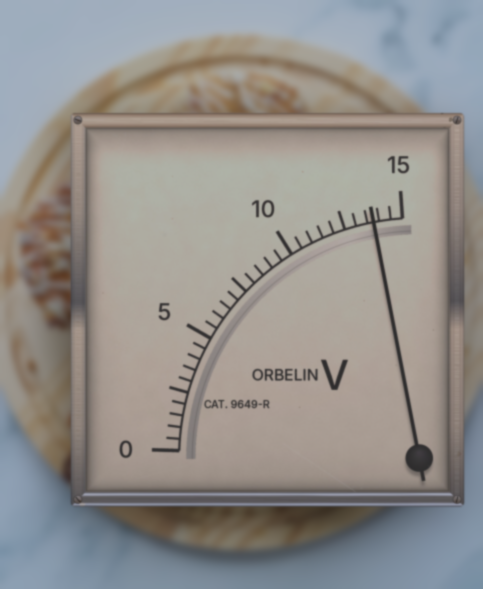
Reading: 13.75 V
